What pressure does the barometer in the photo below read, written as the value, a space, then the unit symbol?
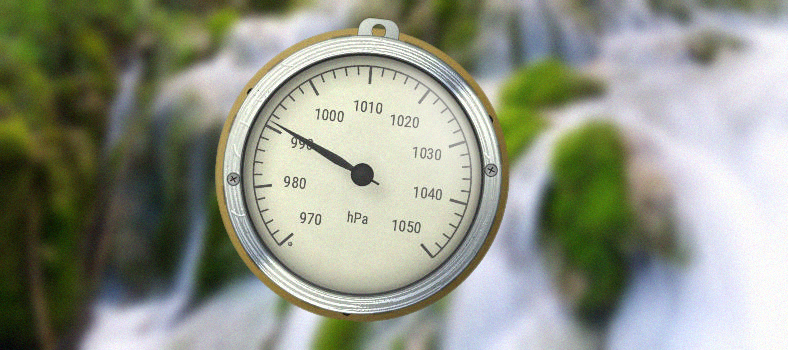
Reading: 991 hPa
